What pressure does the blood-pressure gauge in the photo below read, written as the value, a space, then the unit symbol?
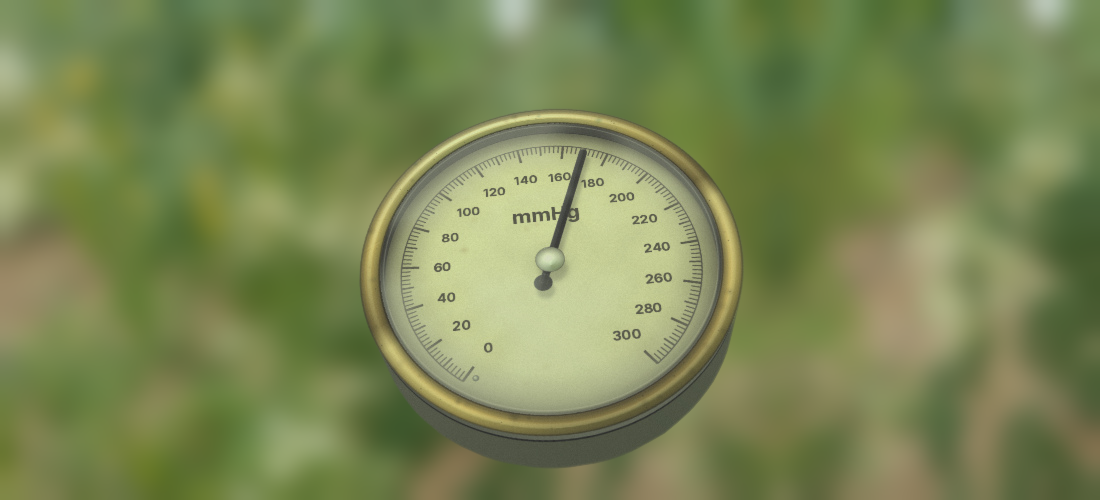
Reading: 170 mmHg
